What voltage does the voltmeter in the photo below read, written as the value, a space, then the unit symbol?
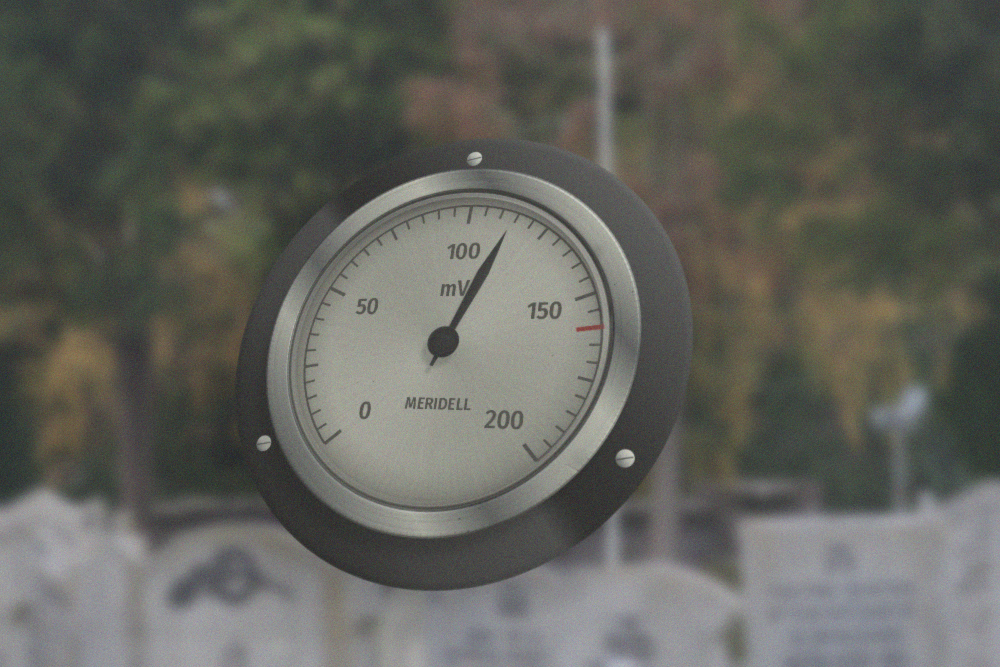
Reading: 115 mV
